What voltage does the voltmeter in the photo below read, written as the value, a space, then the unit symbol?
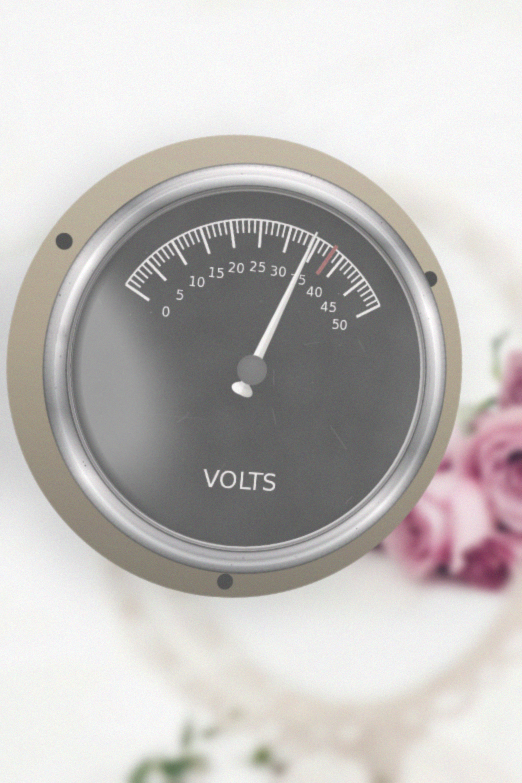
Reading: 34 V
